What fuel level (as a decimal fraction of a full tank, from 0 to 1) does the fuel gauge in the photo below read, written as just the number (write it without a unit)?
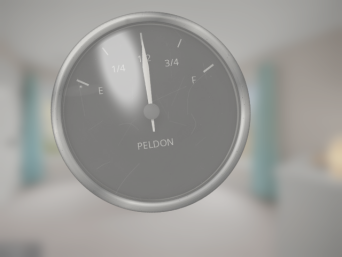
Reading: 0.5
